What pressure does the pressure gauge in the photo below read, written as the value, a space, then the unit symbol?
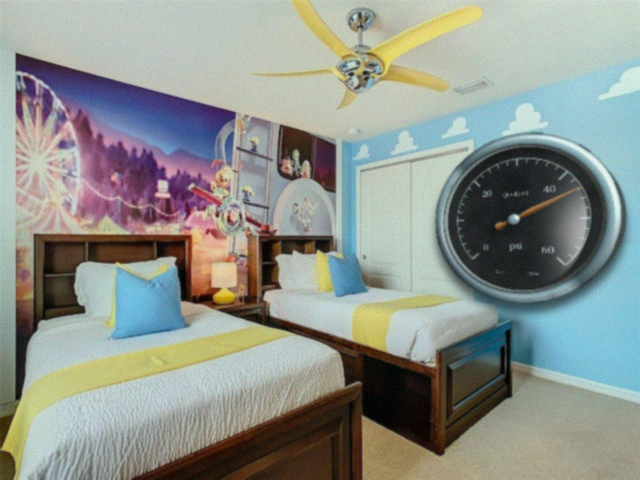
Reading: 44 psi
